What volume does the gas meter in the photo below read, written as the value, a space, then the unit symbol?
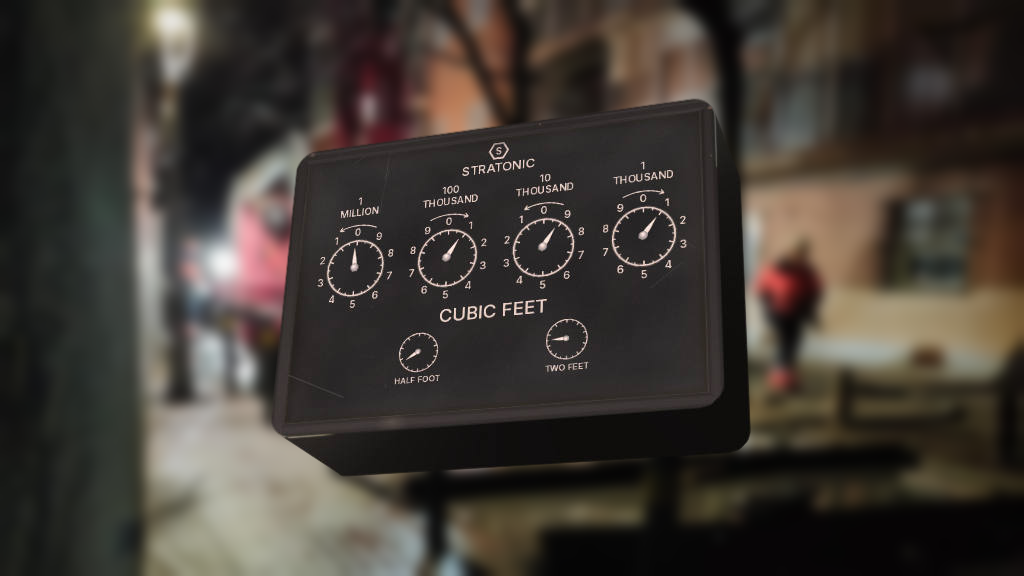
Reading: 9100 ft³
